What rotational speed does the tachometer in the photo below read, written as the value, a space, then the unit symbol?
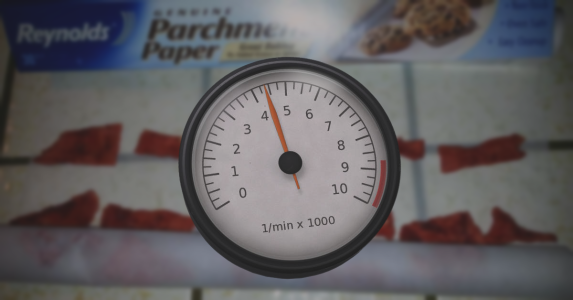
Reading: 4375 rpm
